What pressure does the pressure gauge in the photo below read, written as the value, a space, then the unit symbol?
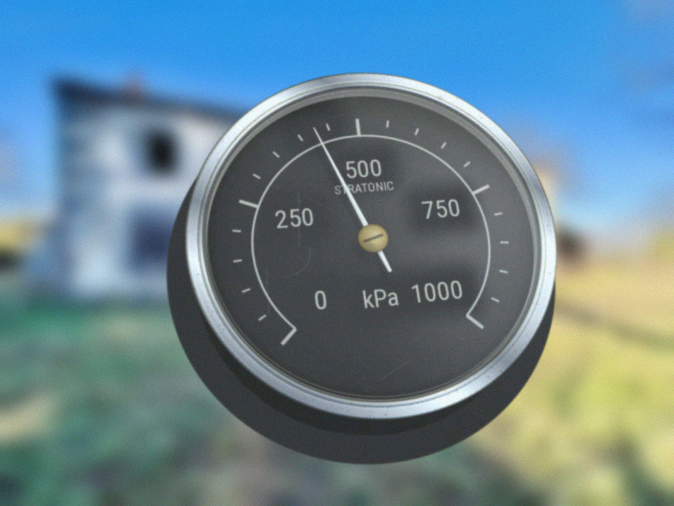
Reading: 425 kPa
